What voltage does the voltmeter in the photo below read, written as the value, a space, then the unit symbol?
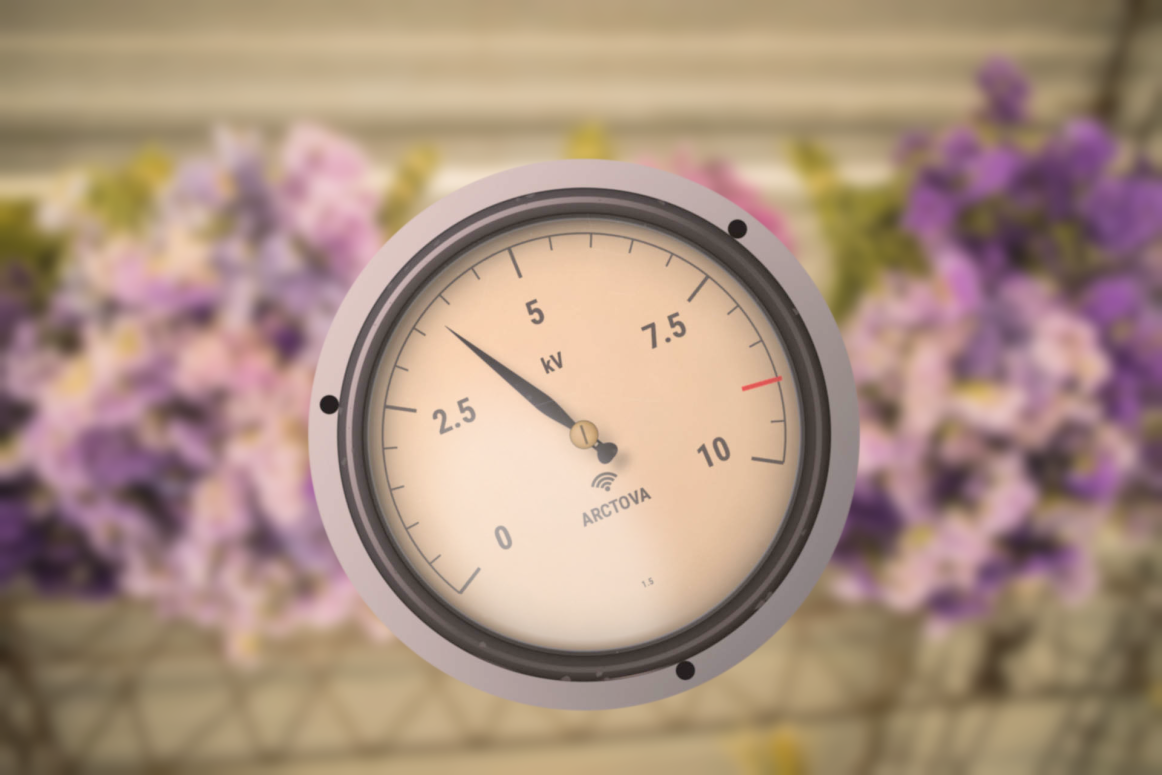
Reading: 3.75 kV
